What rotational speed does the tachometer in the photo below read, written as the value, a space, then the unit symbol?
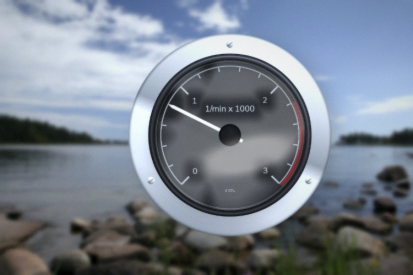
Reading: 800 rpm
